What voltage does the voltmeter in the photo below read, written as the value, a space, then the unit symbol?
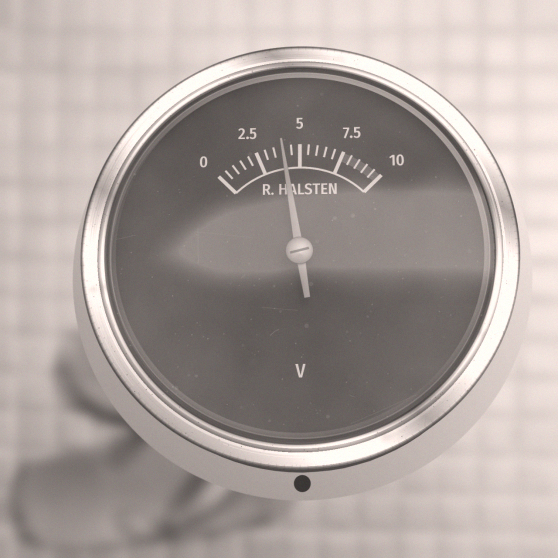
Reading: 4 V
